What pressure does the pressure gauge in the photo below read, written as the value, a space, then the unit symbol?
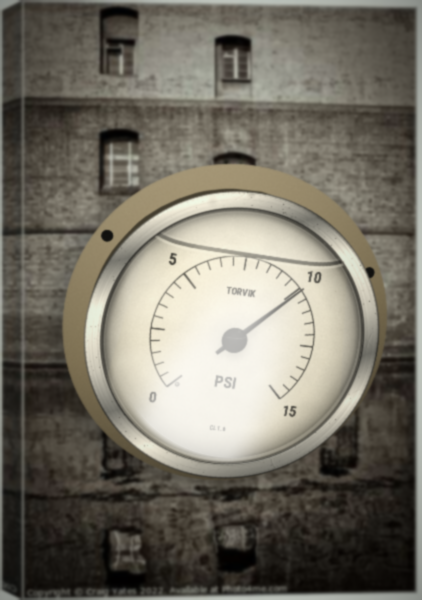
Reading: 10 psi
